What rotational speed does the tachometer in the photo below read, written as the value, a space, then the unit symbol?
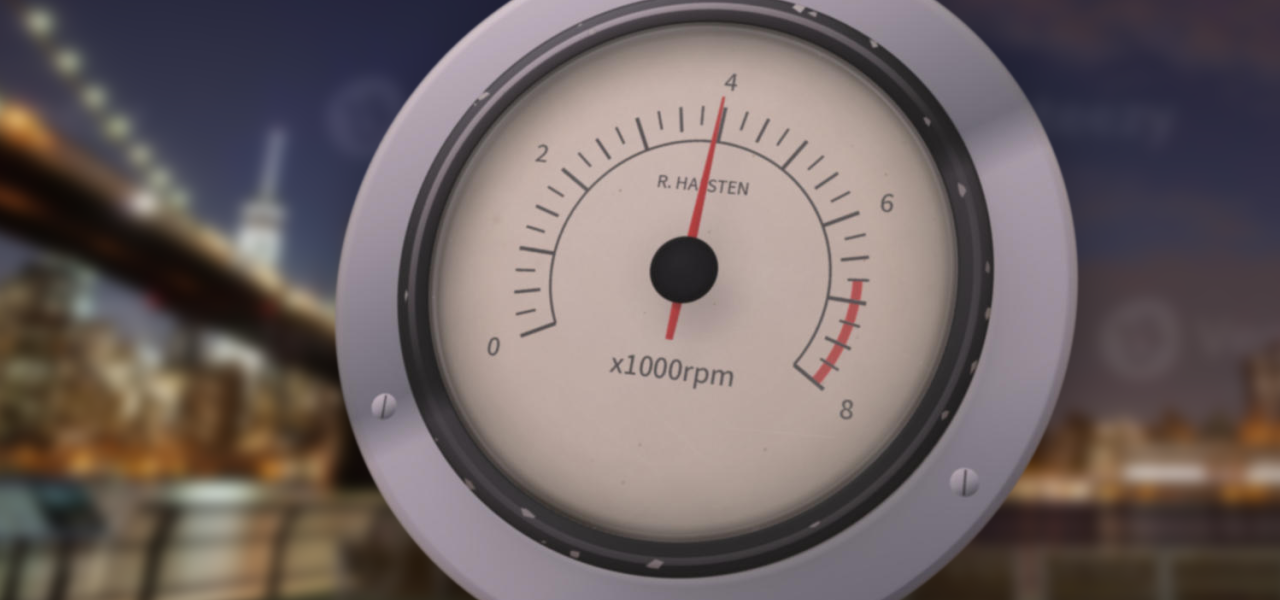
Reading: 4000 rpm
